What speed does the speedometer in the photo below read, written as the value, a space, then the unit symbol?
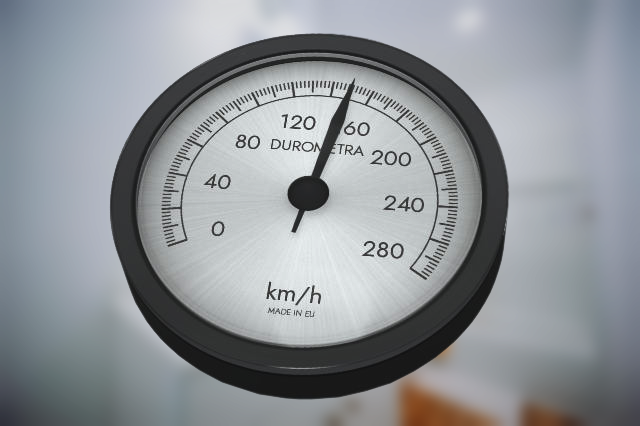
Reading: 150 km/h
